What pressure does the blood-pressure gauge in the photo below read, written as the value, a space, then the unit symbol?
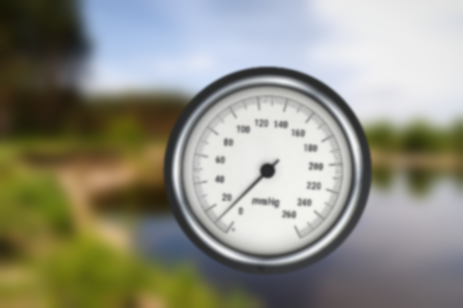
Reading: 10 mmHg
